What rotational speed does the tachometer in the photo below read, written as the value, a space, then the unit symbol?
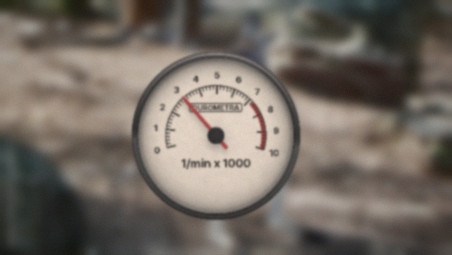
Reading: 3000 rpm
